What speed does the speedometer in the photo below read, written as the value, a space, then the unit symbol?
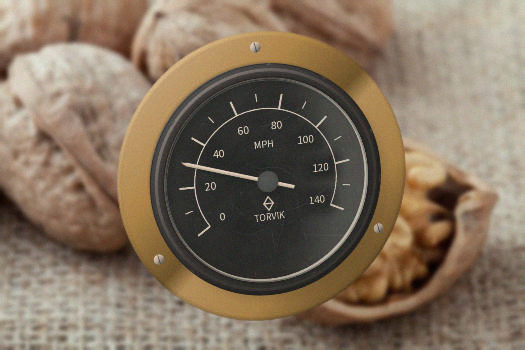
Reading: 30 mph
